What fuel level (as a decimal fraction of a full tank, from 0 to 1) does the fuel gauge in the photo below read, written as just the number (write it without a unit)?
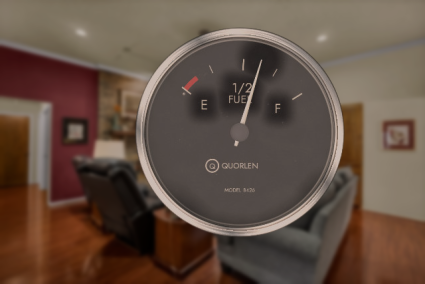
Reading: 0.625
